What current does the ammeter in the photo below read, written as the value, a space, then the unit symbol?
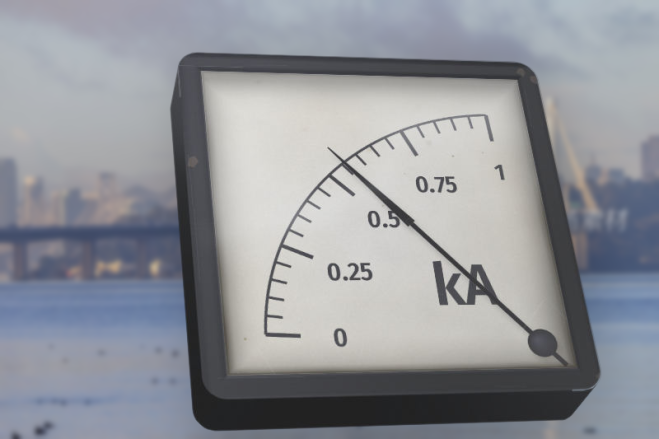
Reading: 0.55 kA
